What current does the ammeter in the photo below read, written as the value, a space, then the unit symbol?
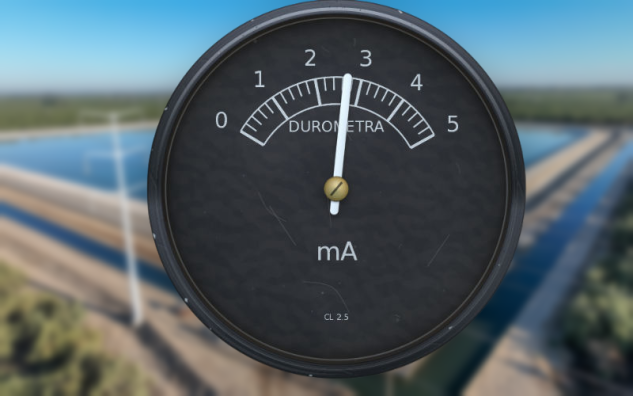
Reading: 2.7 mA
